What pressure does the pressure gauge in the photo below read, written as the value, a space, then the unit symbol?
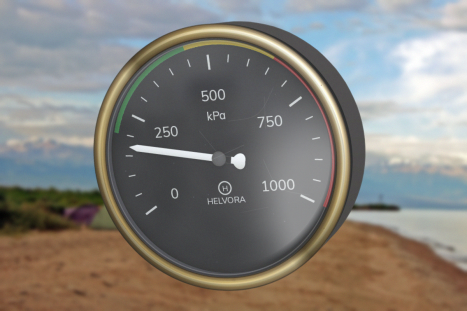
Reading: 175 kPa
